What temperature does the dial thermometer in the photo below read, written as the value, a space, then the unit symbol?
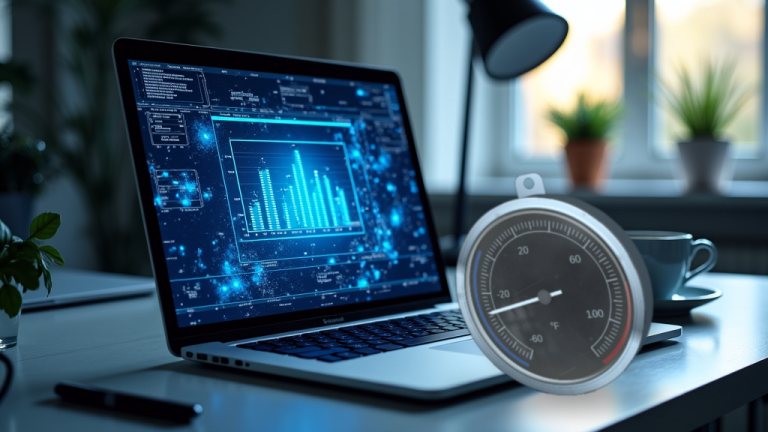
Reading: -30 °F
